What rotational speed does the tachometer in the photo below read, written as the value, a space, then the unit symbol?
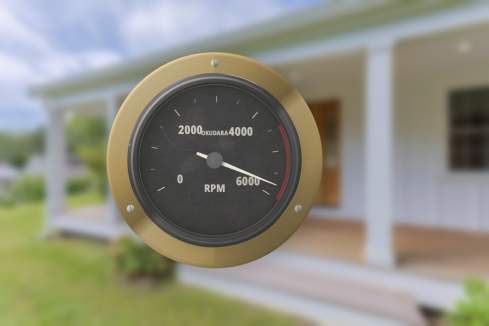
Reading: 5750 rpm
